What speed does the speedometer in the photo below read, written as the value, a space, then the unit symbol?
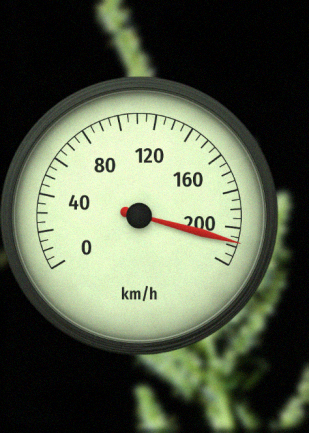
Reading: 207.5 km/h
